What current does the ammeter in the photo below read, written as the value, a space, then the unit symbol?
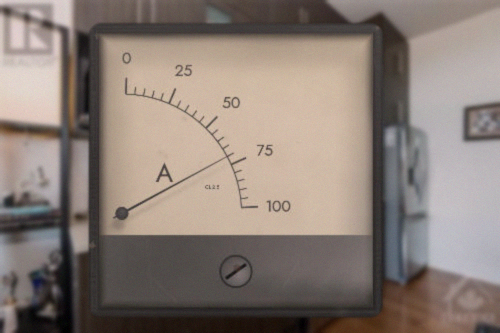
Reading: 70 A
